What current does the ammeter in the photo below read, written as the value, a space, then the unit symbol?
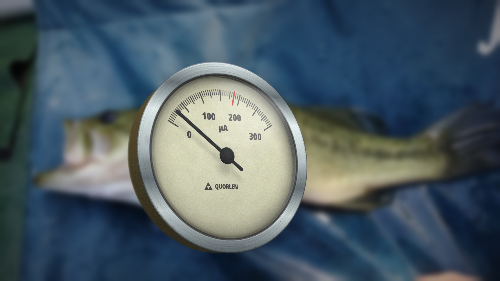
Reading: 25 µA
